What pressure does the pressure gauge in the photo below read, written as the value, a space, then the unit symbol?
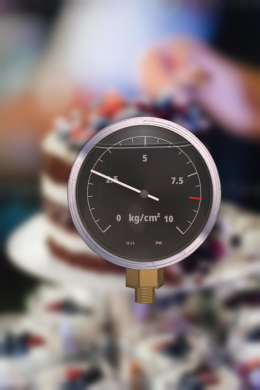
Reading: 2.5 kg/cm²
